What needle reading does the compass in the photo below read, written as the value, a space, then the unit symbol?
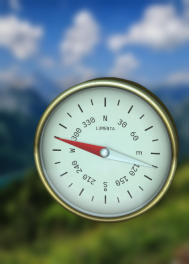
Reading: 285 °
